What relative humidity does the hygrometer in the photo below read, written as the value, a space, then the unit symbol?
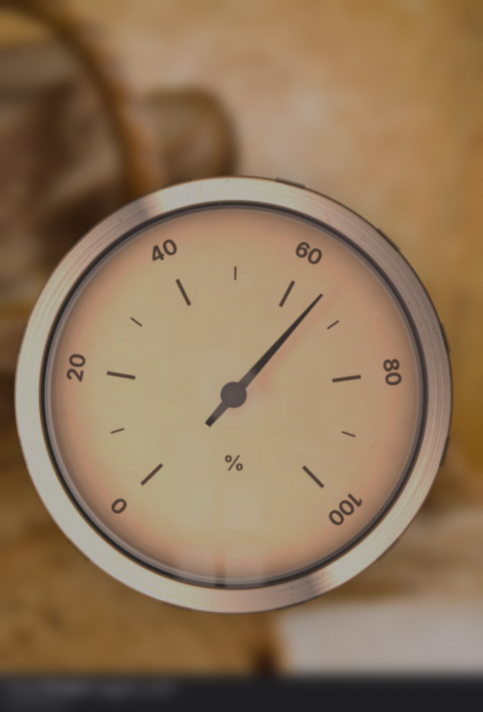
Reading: 65 %
